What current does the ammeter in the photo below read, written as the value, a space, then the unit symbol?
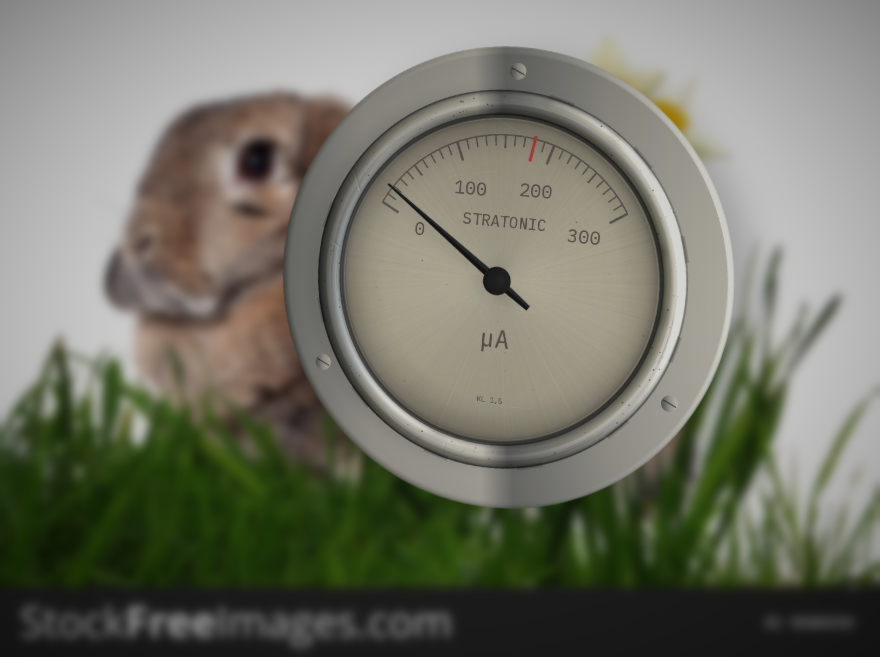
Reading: 20 µA
